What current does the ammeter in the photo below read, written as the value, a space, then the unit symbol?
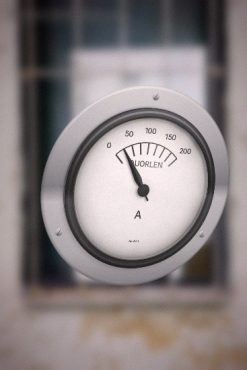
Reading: 25 A
